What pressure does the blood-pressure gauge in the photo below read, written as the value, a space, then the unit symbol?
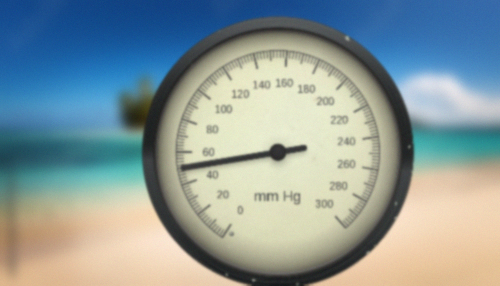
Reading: 50 mmHg
